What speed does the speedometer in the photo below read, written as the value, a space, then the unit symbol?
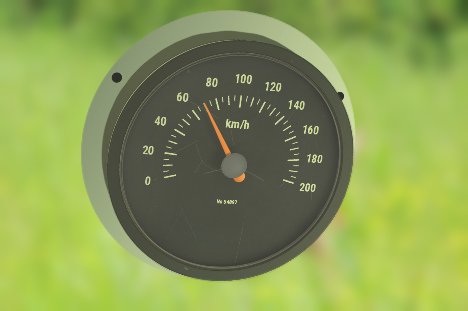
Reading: 70 km/h
